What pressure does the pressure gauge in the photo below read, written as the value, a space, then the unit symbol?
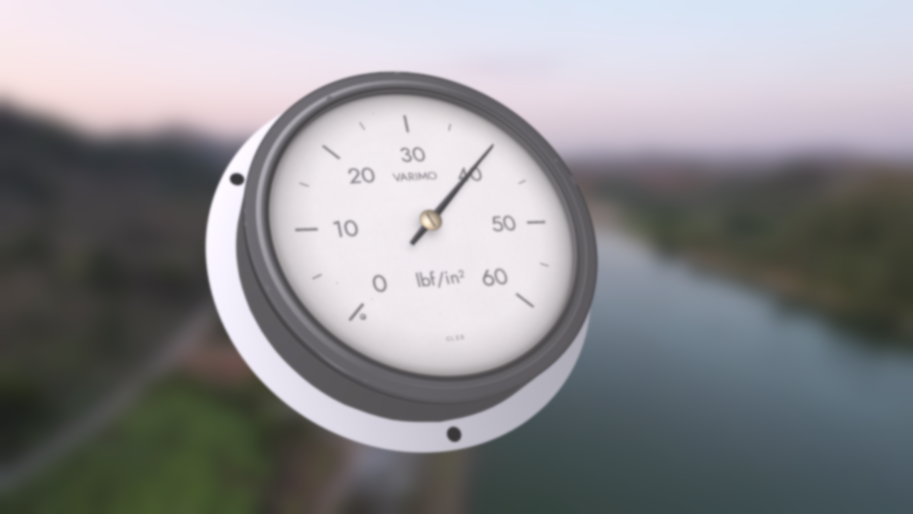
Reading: 40 psi
